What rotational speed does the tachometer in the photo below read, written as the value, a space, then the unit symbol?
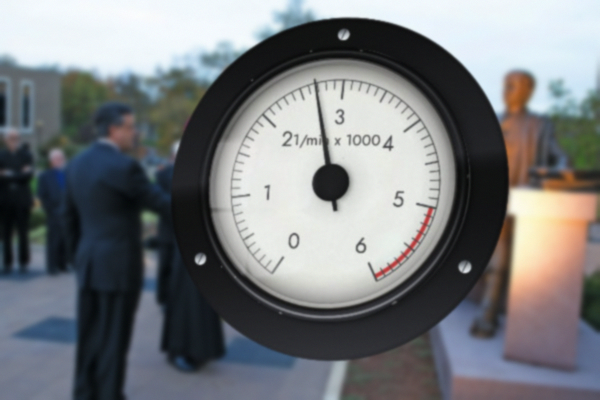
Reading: 2700 rpm
